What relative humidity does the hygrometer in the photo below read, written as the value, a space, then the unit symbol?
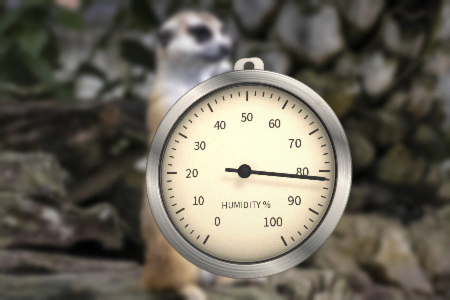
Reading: 82 %
